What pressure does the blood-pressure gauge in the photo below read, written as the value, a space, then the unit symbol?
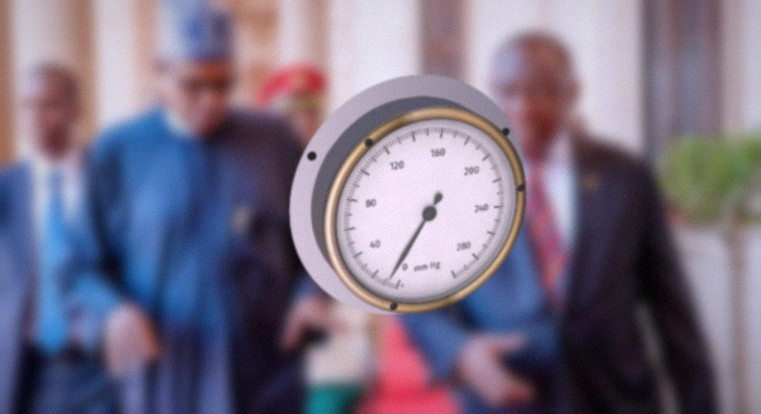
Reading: 10 mmHg
